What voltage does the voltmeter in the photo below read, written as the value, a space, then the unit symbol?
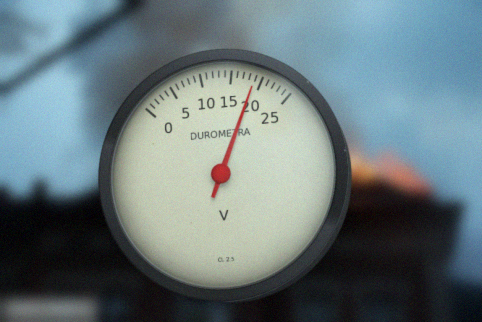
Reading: 19 V
